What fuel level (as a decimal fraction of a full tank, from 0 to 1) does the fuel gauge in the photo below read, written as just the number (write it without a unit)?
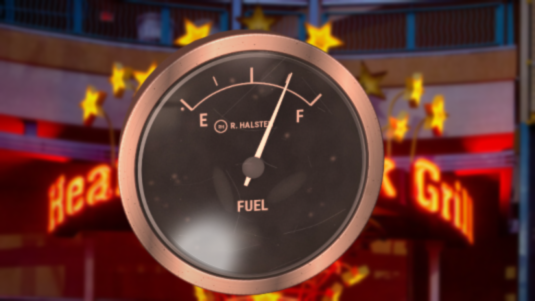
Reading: 0.75
